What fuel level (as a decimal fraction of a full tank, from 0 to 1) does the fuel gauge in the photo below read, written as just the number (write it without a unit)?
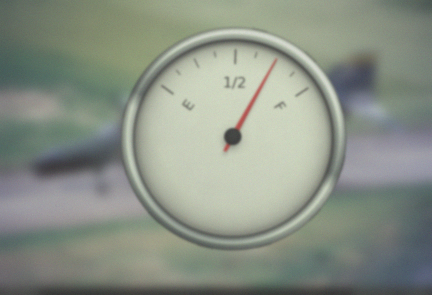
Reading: 0.75
